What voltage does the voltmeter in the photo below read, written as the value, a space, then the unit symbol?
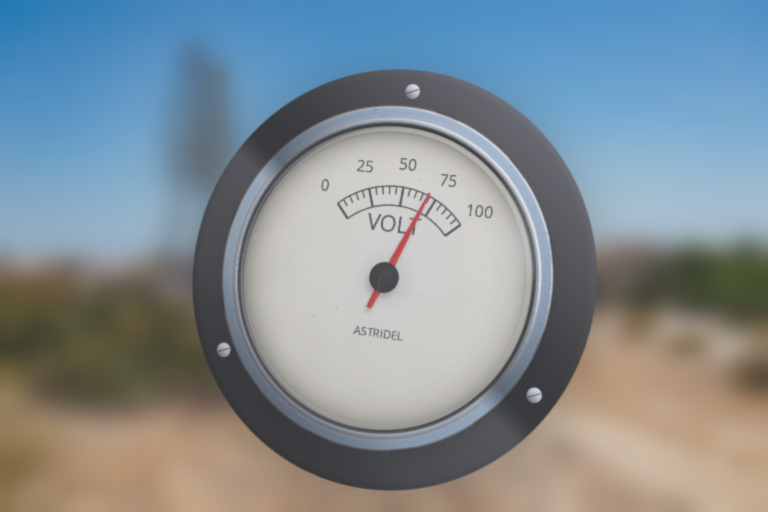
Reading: 70 V
